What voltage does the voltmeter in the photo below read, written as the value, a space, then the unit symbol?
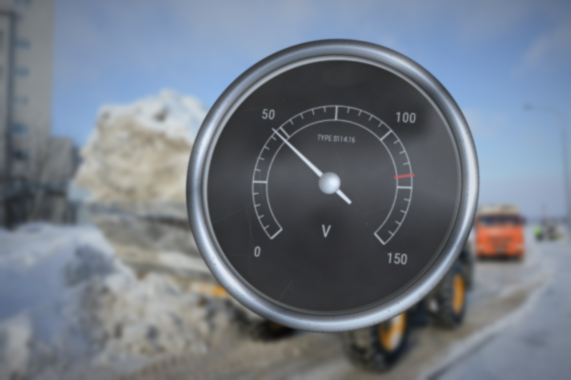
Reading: 47.5 V
